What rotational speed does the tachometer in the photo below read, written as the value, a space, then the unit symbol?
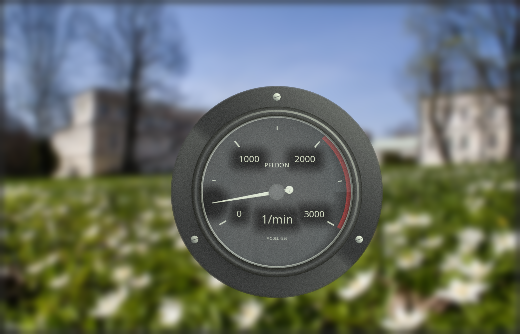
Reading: 250 rpm
